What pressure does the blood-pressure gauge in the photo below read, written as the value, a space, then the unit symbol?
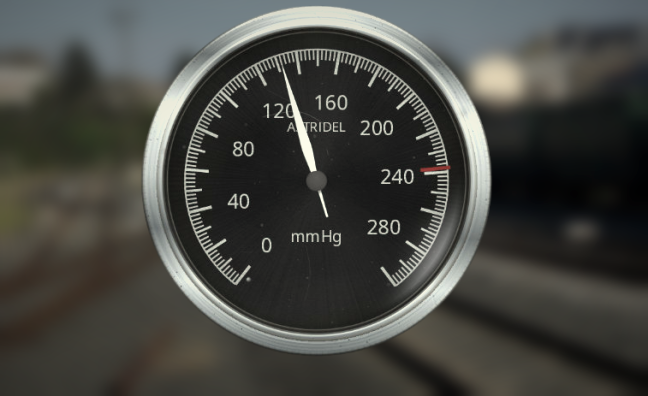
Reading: 132 mmHg
